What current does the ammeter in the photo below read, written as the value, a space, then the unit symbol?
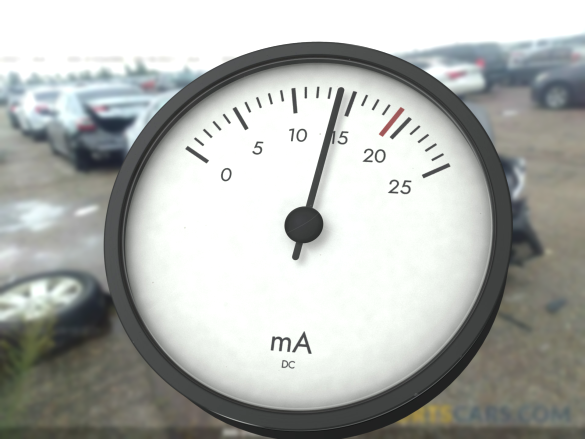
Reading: 14 mA
